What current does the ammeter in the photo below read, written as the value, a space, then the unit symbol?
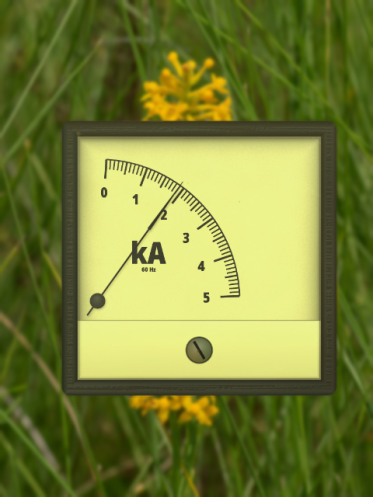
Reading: 1.9 kA
